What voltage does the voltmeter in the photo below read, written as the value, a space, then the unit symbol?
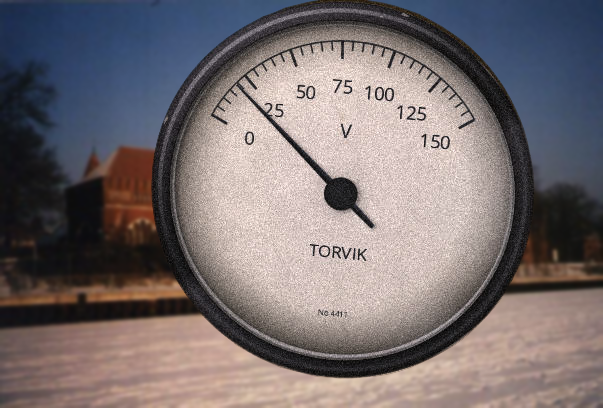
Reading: 20 V
